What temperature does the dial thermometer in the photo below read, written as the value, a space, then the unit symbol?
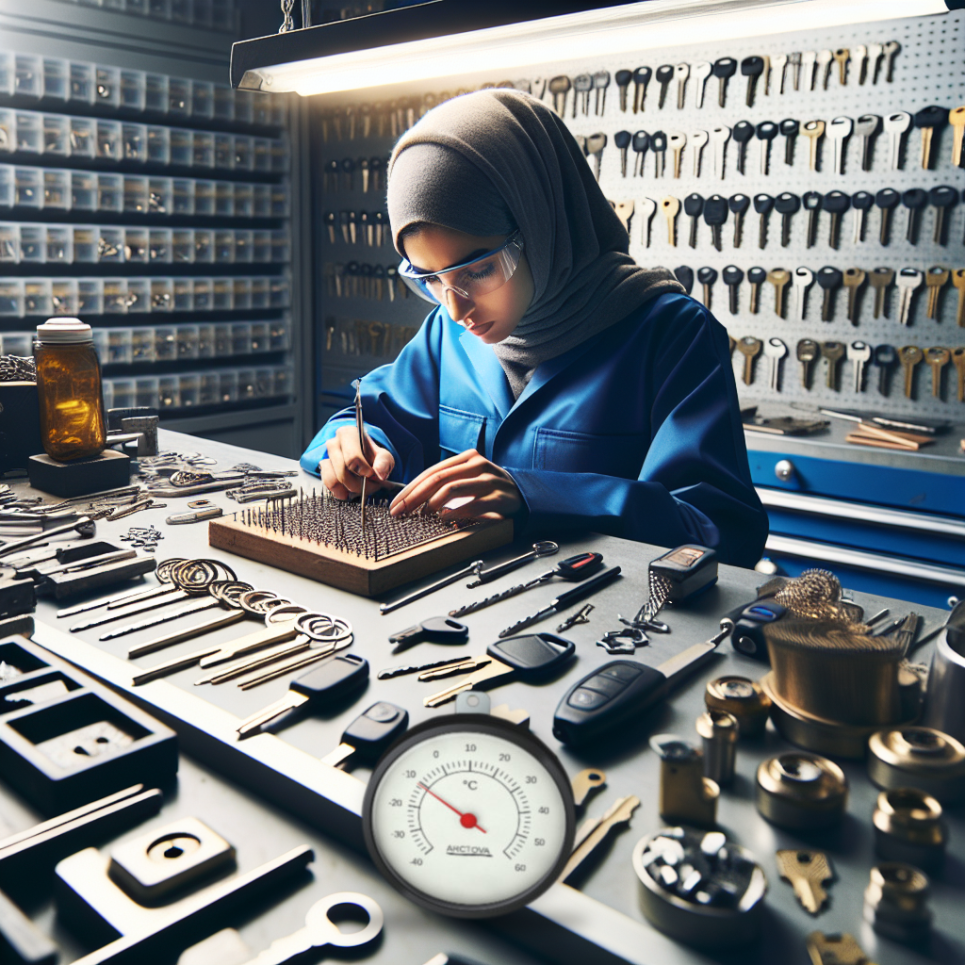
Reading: -10 °C
